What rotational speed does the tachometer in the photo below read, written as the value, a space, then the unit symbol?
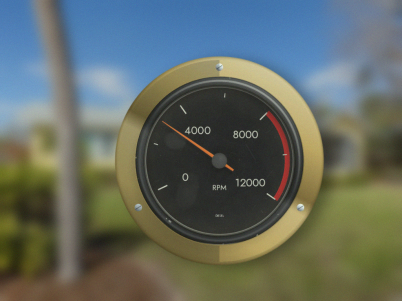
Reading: 3000 rpm
